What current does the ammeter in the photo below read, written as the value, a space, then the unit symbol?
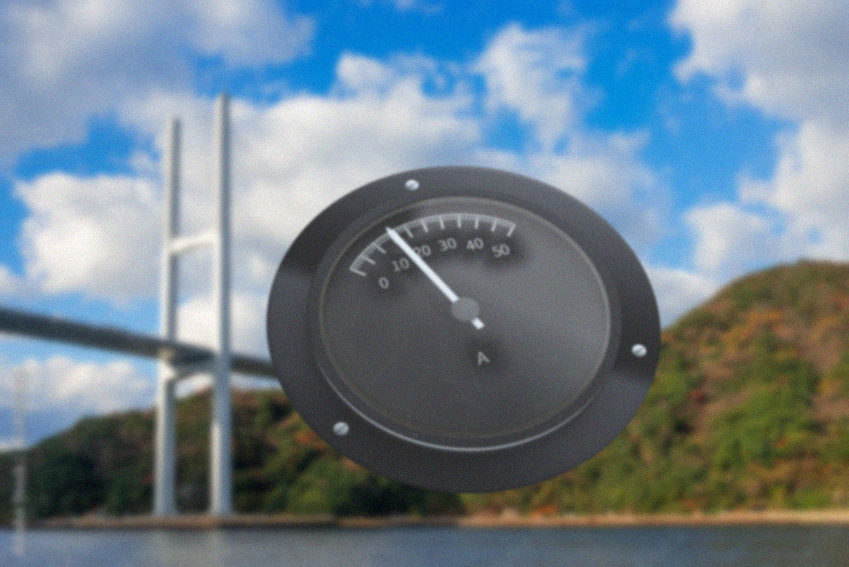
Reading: 15 A
